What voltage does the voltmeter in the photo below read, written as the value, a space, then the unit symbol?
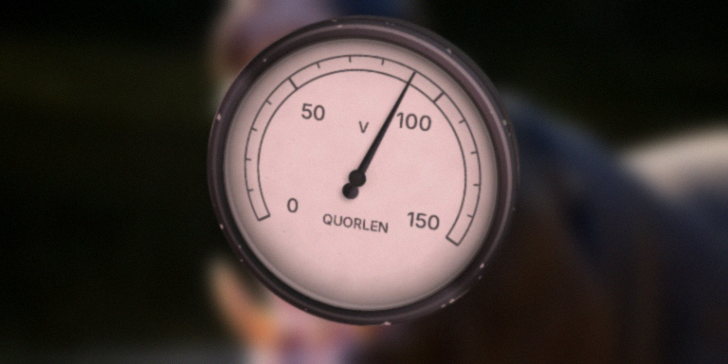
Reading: 90 V
